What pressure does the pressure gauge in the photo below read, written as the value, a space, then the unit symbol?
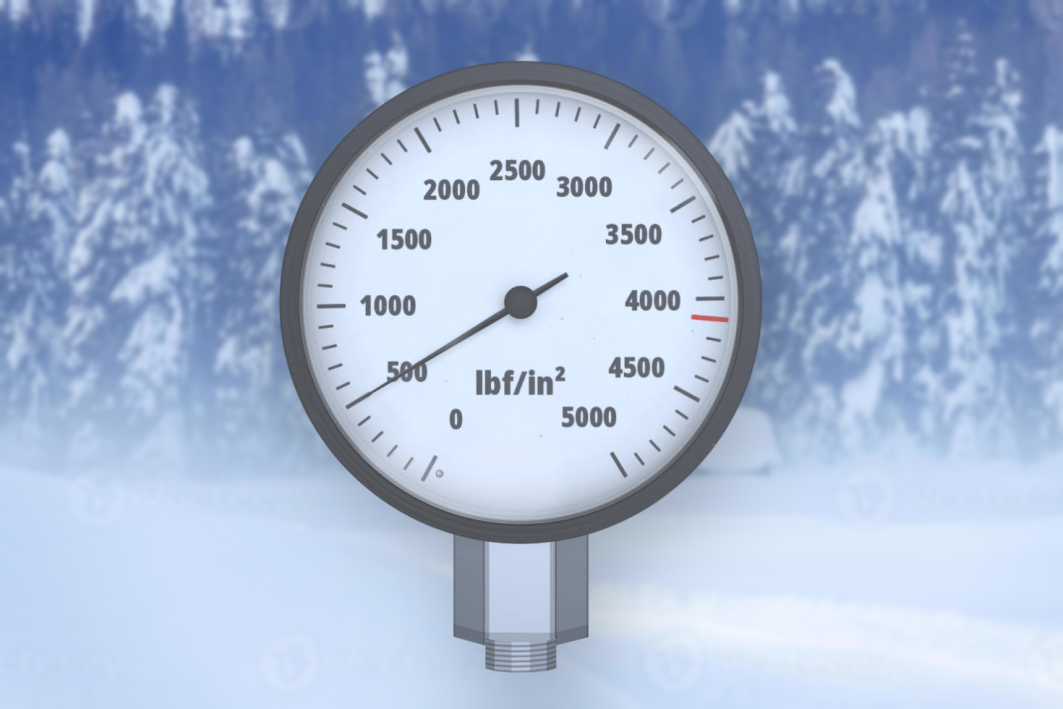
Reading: 500 psi
